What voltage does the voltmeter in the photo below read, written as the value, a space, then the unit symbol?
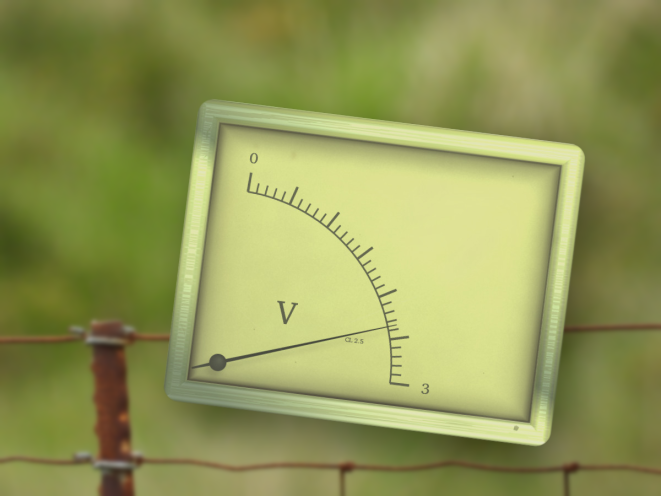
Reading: 2.35 V
